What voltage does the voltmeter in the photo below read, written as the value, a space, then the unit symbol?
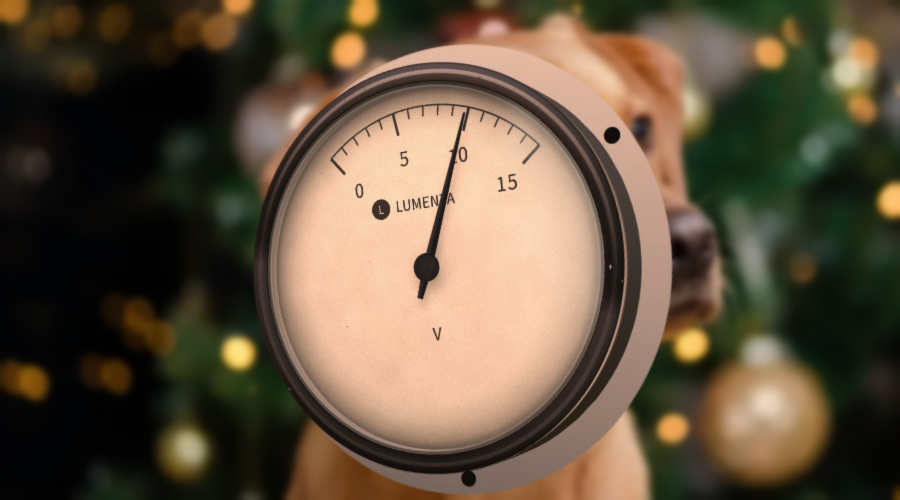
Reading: 10 V
